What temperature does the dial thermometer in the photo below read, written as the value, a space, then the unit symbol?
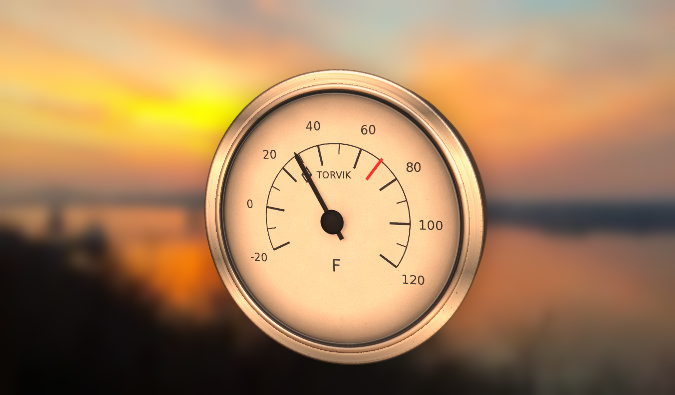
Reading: 30 °F
